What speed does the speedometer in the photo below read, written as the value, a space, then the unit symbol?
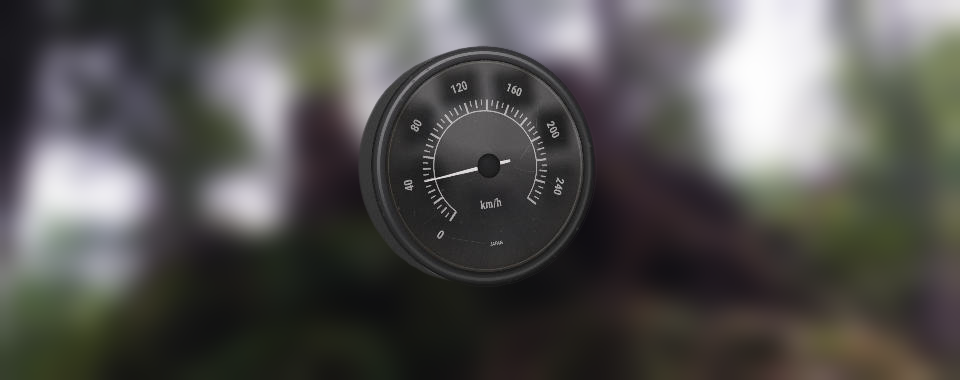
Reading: 40 km/h
